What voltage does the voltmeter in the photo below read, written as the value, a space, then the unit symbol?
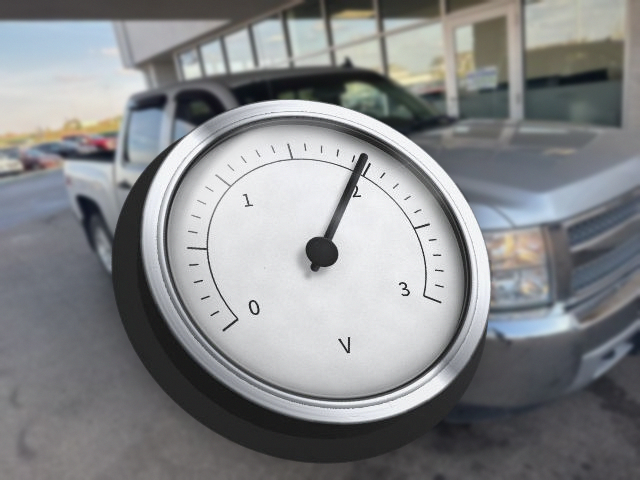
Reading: 1.95 V
